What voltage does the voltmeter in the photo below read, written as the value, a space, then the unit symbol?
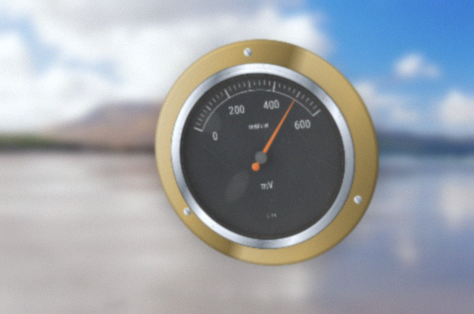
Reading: 500 mV
